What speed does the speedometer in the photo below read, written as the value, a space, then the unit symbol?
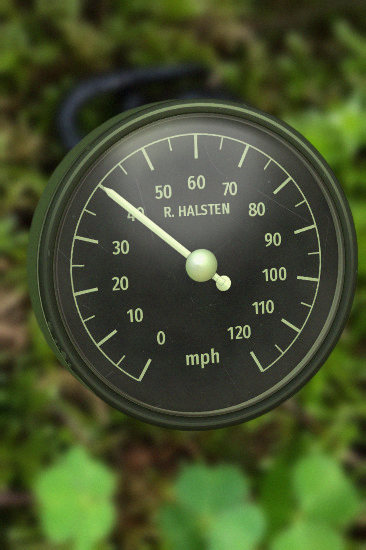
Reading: 40 mph
